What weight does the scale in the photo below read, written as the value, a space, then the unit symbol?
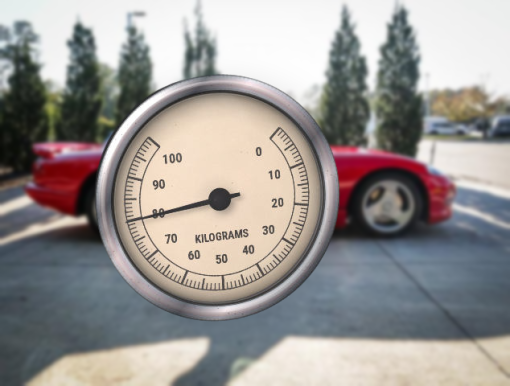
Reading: 80 kg
